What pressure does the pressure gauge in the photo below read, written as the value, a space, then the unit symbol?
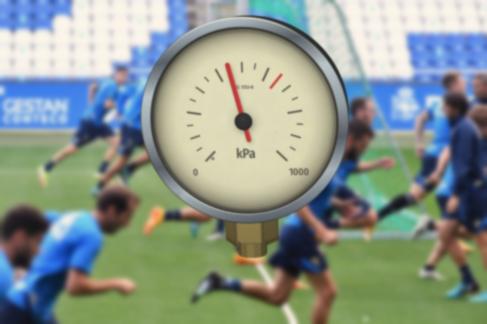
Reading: 450 kPa
